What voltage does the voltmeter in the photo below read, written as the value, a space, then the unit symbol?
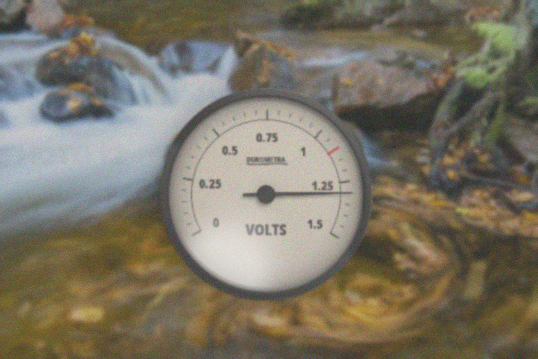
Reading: 1.3 V
